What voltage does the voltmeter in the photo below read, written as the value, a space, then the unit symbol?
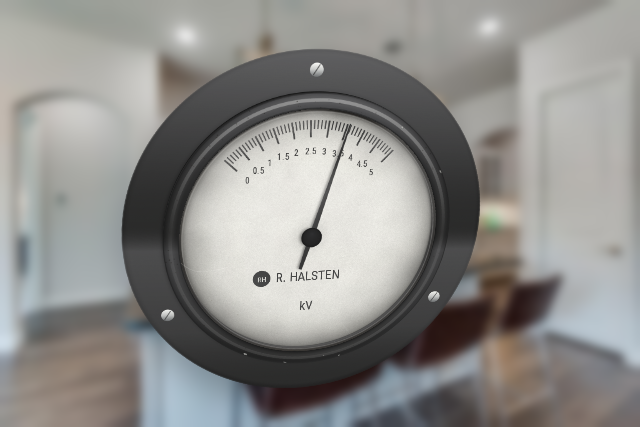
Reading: 3.5 kV
